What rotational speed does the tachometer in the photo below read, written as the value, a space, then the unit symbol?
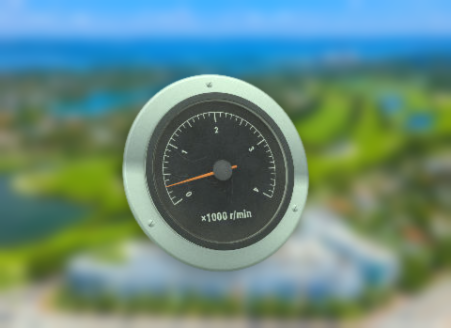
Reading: 300 rpm
